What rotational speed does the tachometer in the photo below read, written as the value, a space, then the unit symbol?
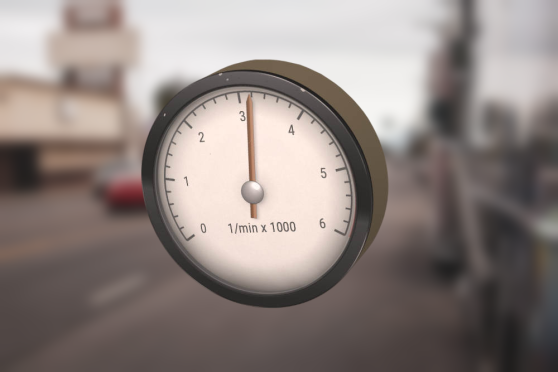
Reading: 3200 rpm
